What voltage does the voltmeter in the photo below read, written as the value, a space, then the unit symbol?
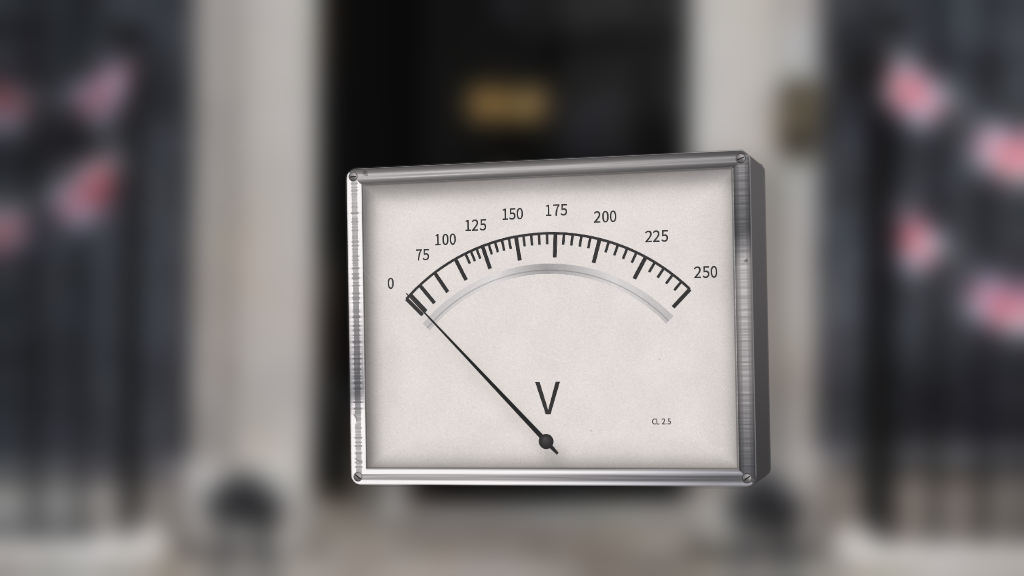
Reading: 25 V
